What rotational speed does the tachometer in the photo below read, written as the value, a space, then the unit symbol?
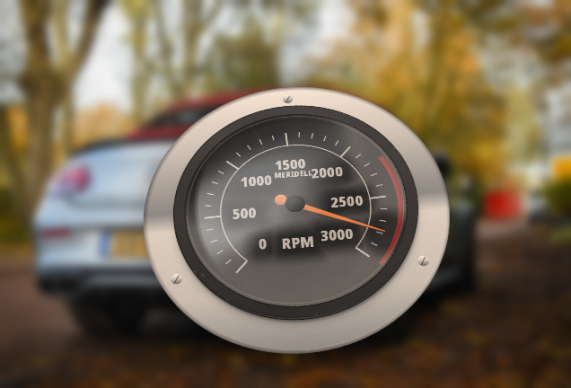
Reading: 2800 rpm
